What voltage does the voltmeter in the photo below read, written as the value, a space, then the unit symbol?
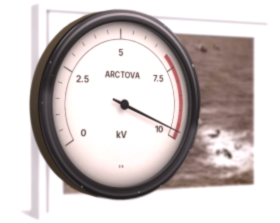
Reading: 9.75 kV
